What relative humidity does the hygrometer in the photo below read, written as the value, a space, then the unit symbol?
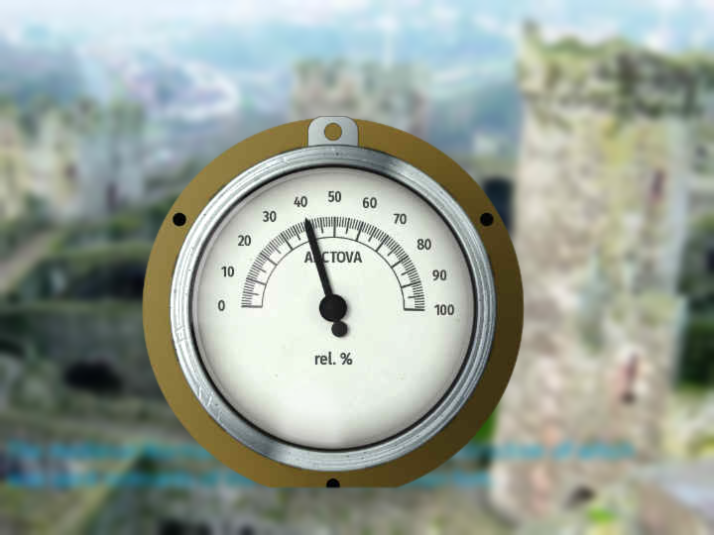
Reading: 40 %
